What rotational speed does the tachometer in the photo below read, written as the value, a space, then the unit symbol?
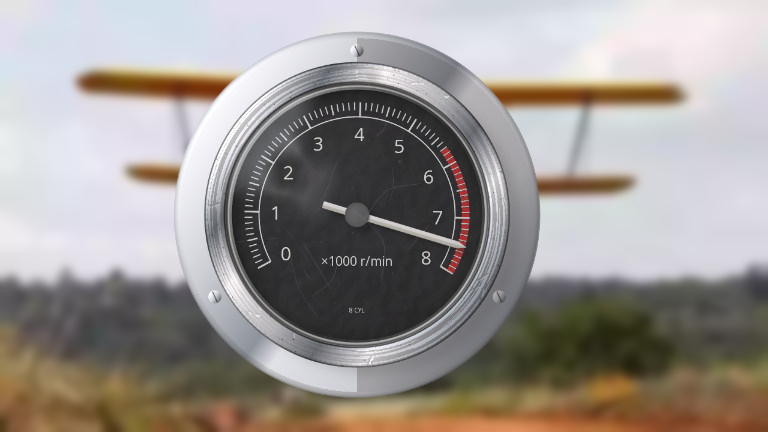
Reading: 7500 rpm
